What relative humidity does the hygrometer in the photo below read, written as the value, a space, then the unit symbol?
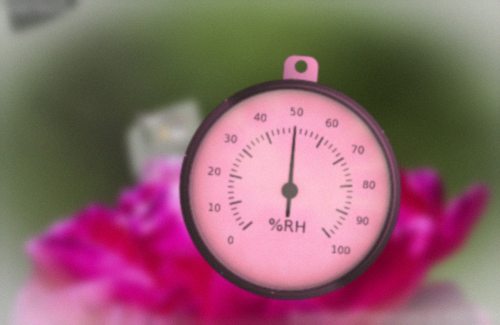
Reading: 50 %
